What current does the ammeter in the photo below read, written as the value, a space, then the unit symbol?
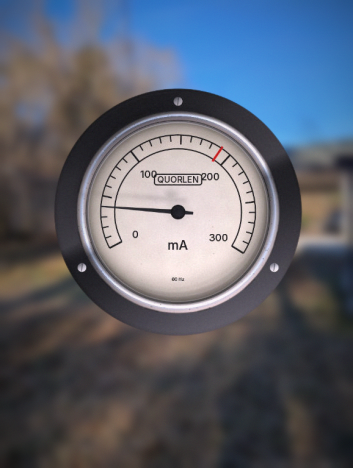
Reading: 40 mA
